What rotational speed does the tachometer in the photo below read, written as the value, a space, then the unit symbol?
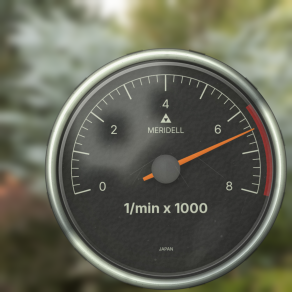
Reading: 6500 rpm
